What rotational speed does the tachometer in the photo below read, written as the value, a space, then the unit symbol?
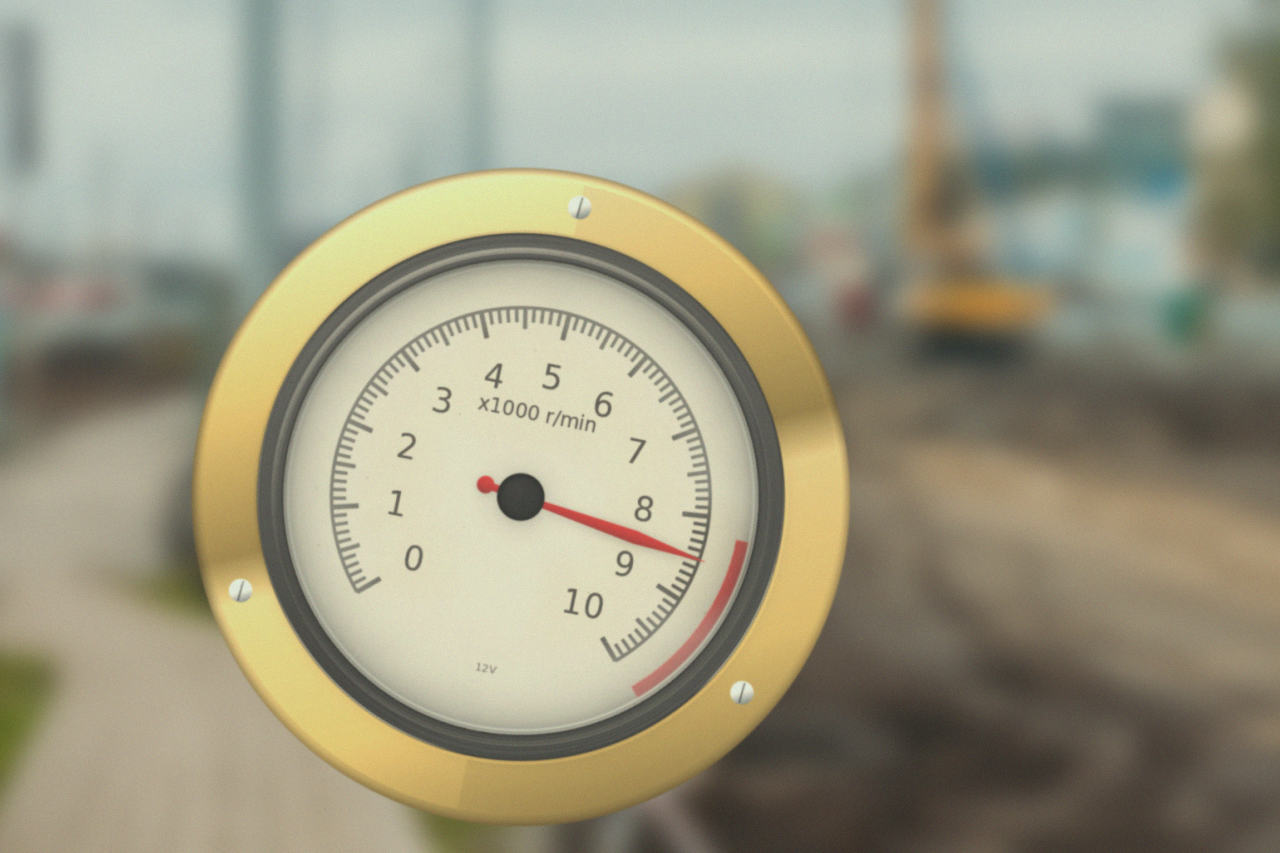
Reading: 8500 rpm
